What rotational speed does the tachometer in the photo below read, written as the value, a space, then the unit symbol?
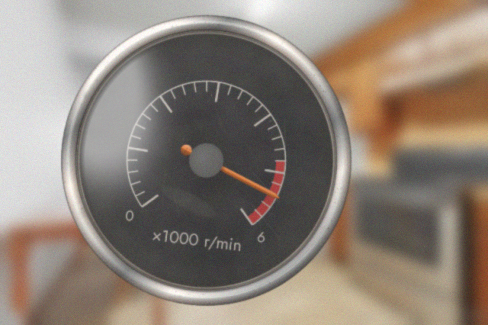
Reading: 5400 rpm
